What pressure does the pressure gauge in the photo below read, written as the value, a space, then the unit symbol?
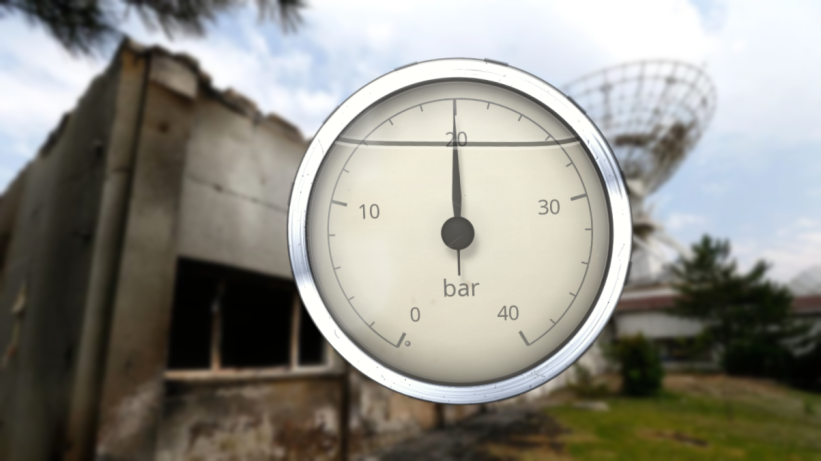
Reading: 20 bar
